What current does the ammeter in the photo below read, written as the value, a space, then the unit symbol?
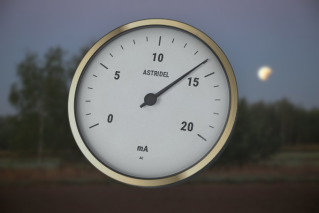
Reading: 14 mA
